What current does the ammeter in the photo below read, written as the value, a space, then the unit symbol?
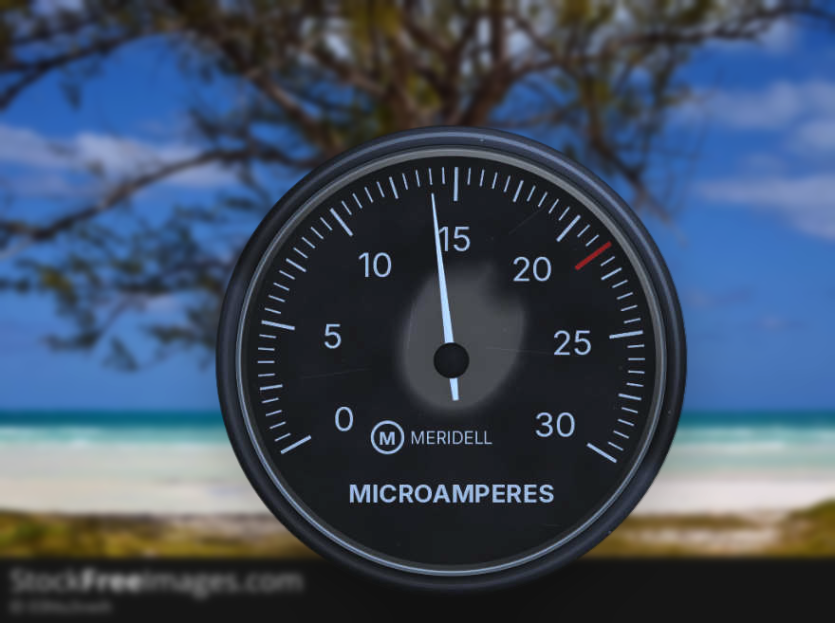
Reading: 14 µA
